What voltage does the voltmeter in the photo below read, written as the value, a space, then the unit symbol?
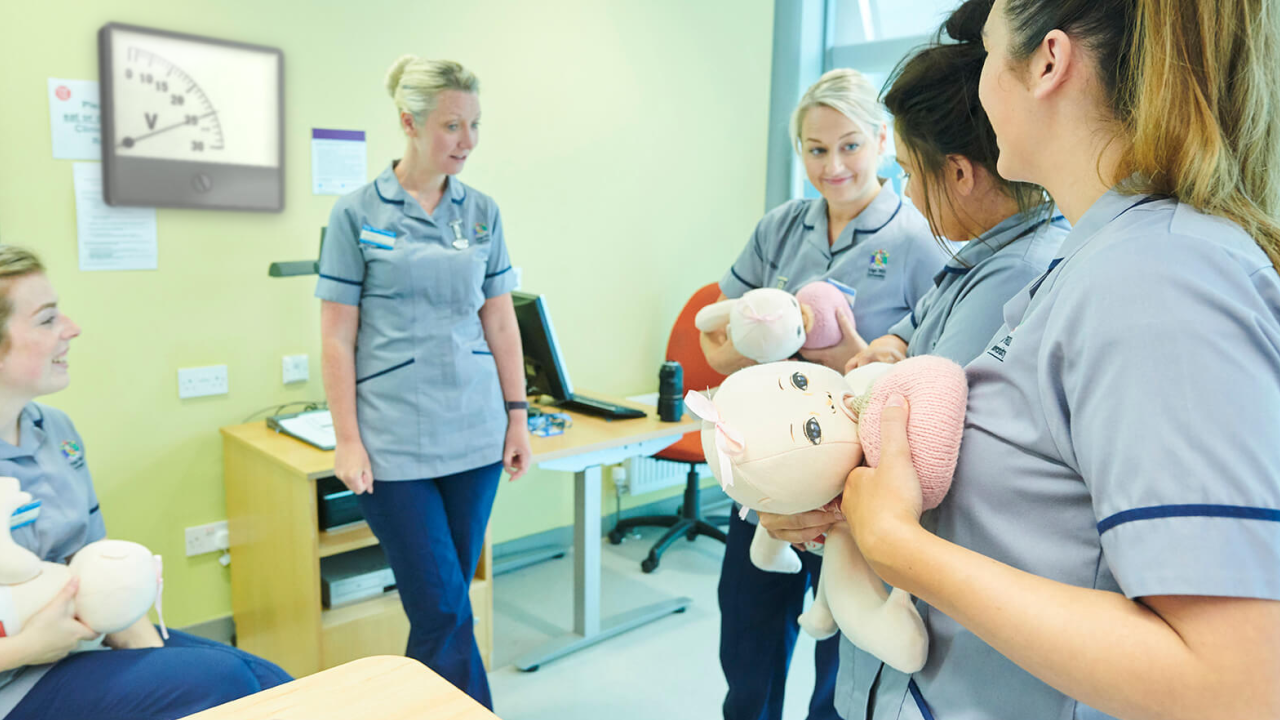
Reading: 25 V
